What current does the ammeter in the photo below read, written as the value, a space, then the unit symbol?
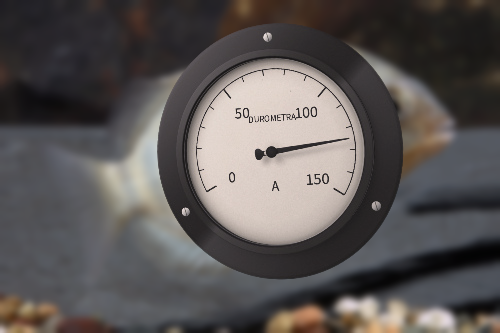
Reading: 125 A
